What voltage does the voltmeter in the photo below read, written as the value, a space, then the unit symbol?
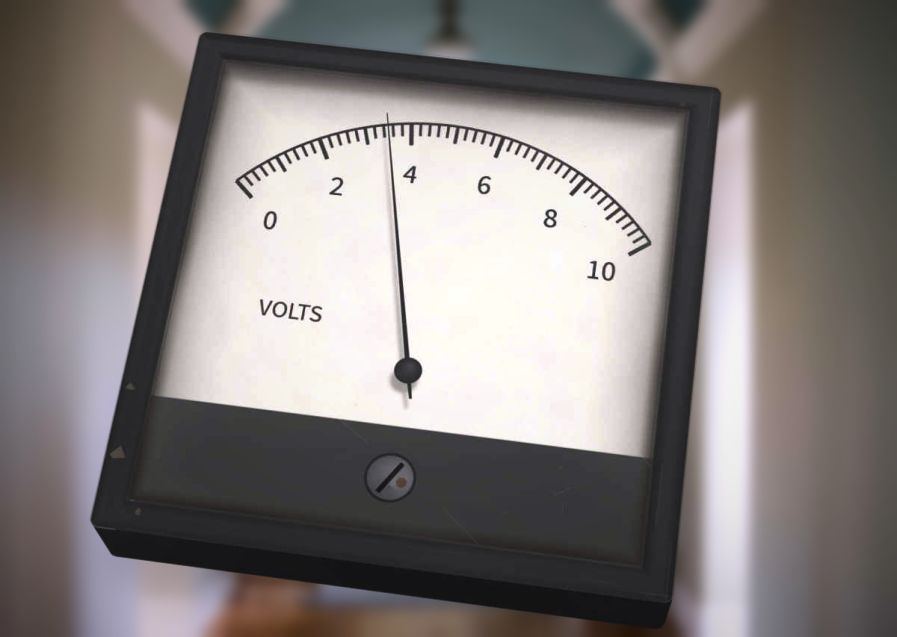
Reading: 3.5 V
